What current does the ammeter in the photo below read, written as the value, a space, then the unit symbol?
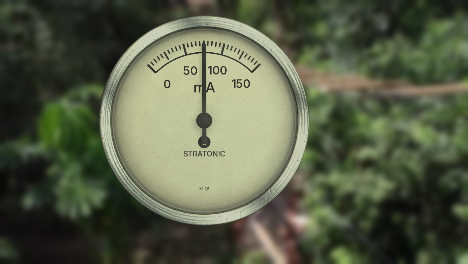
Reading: 75 mA
